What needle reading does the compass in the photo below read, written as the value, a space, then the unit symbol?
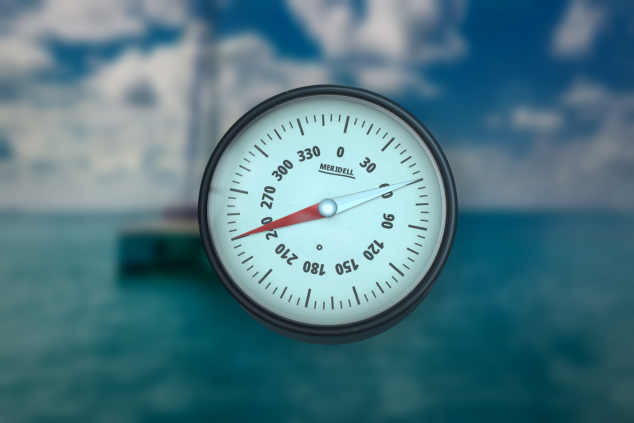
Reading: 240 °
